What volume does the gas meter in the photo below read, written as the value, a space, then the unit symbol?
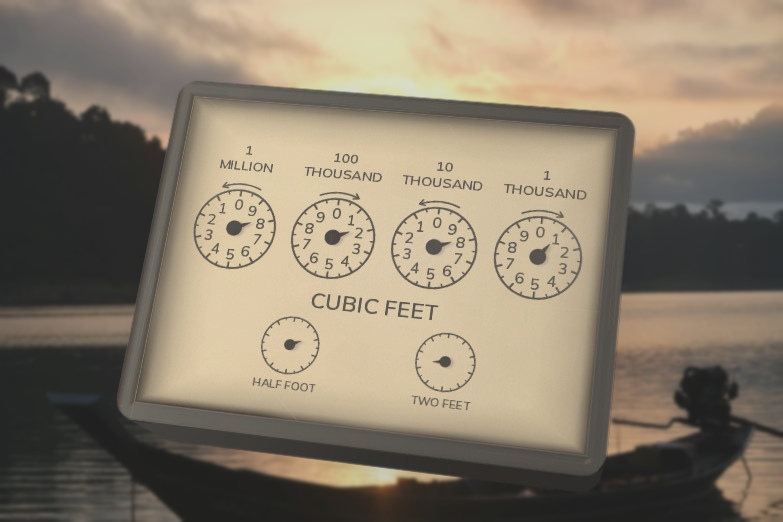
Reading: 818100 ft³
